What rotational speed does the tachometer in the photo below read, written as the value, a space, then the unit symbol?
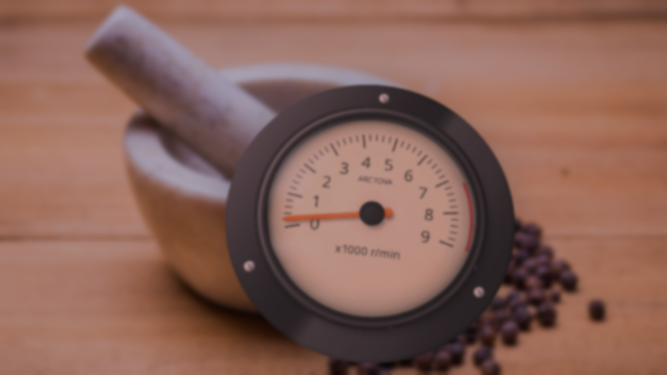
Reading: 200 rpm
